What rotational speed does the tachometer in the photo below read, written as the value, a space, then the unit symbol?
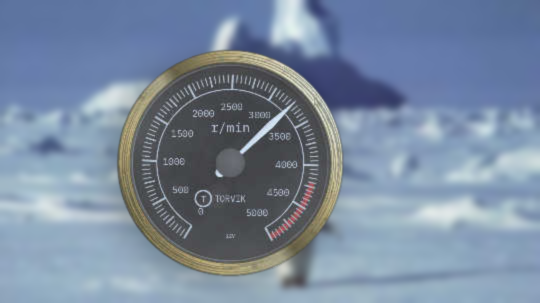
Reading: 3250 rpm
